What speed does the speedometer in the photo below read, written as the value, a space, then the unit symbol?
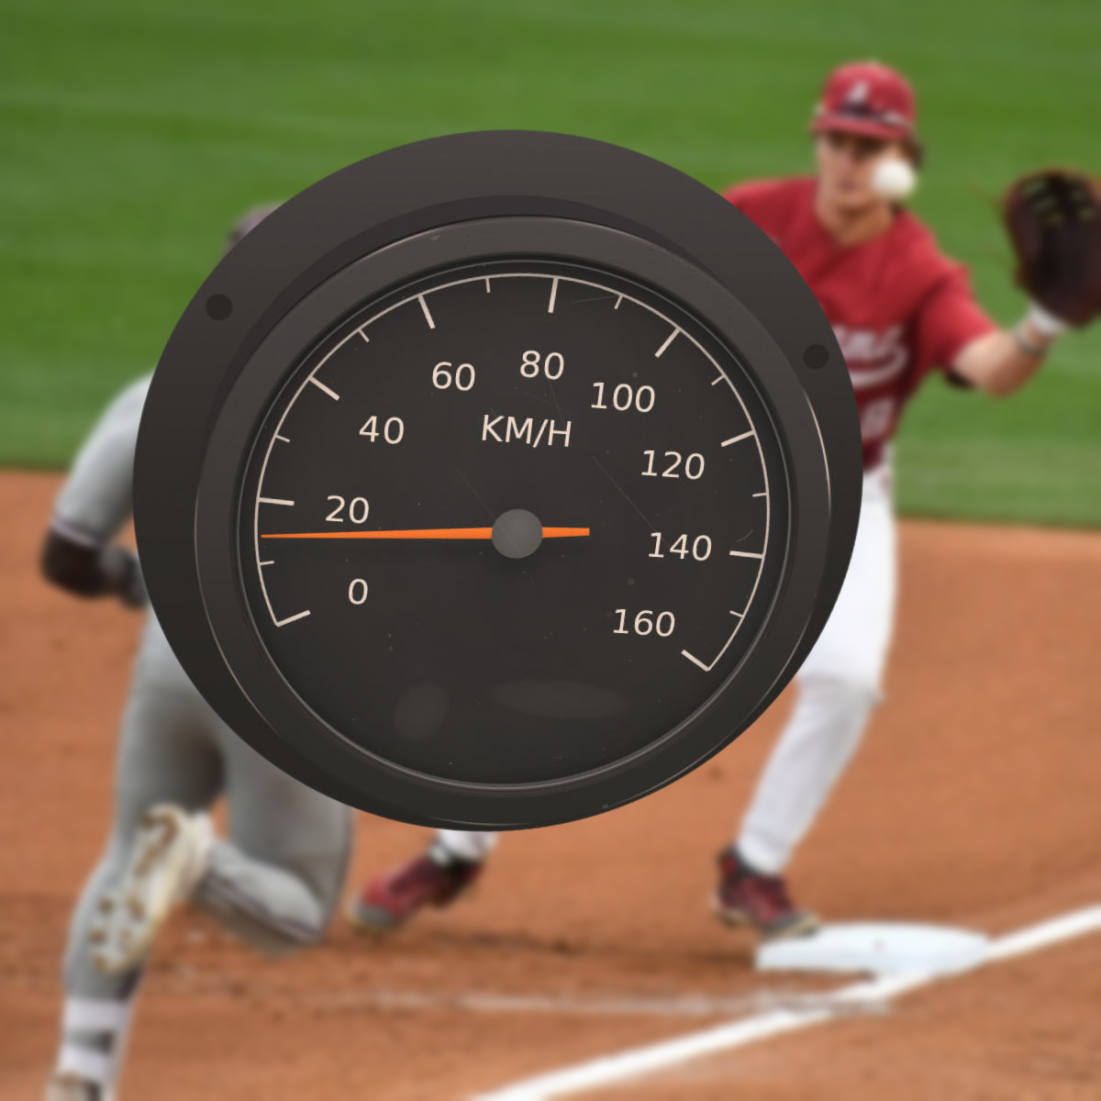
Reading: 15 km/h
